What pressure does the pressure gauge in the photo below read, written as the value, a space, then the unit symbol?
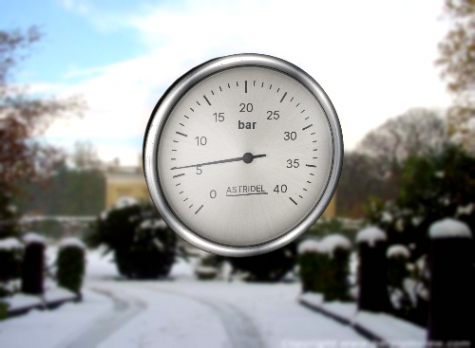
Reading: 6 bar
